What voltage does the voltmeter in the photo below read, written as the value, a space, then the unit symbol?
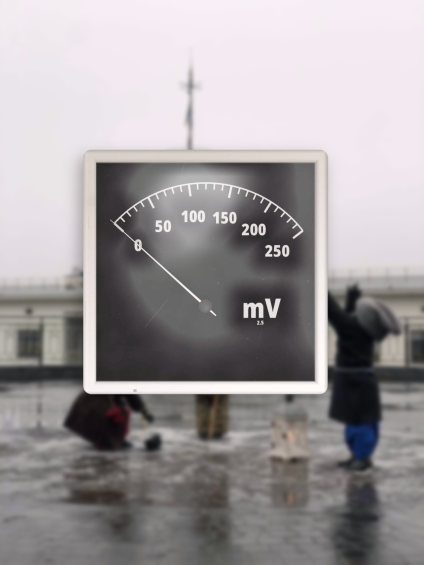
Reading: 0 mV
